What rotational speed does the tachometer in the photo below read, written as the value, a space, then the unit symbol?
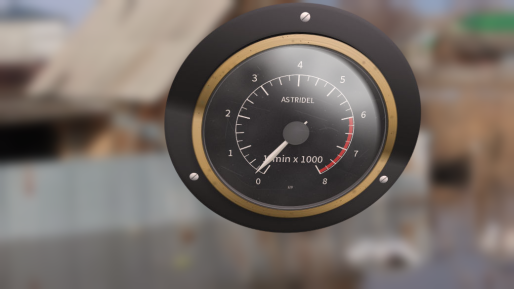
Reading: 250 rpm
